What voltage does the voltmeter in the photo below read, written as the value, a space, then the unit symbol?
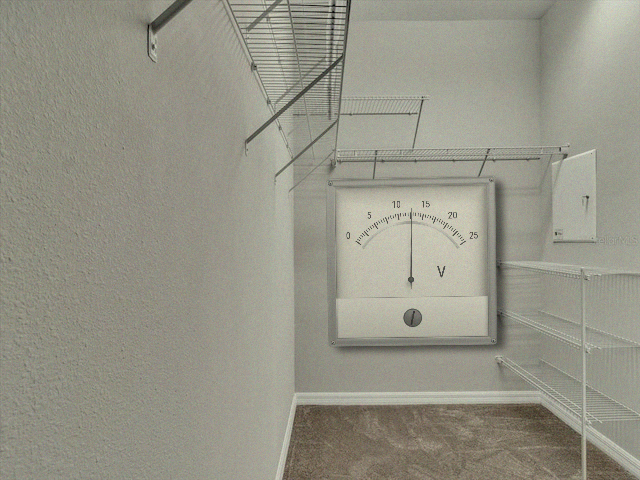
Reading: 12.5 V
